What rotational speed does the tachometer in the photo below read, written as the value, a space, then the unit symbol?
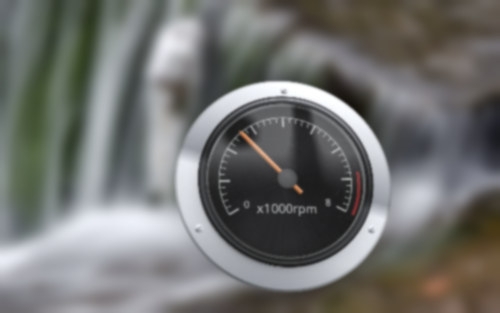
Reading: 2600 rpm
